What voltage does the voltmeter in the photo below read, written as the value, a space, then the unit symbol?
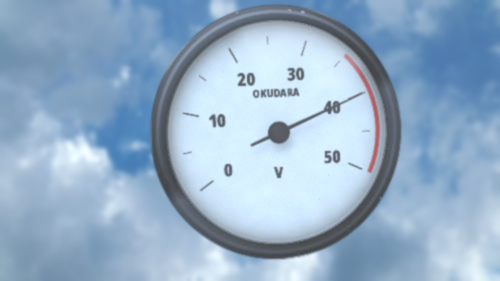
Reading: 40 V
